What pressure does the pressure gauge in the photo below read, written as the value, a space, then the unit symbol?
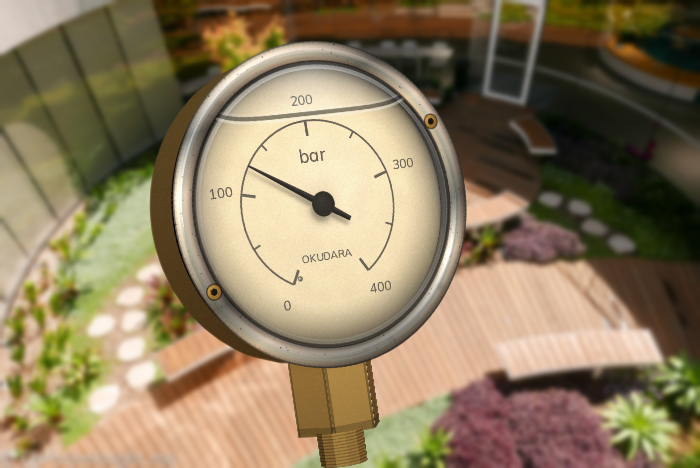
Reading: 125 bar
